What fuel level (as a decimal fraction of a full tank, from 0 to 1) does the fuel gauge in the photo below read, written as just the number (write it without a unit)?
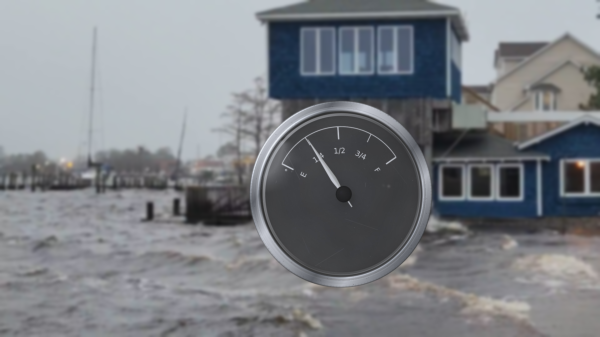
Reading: 0.25
